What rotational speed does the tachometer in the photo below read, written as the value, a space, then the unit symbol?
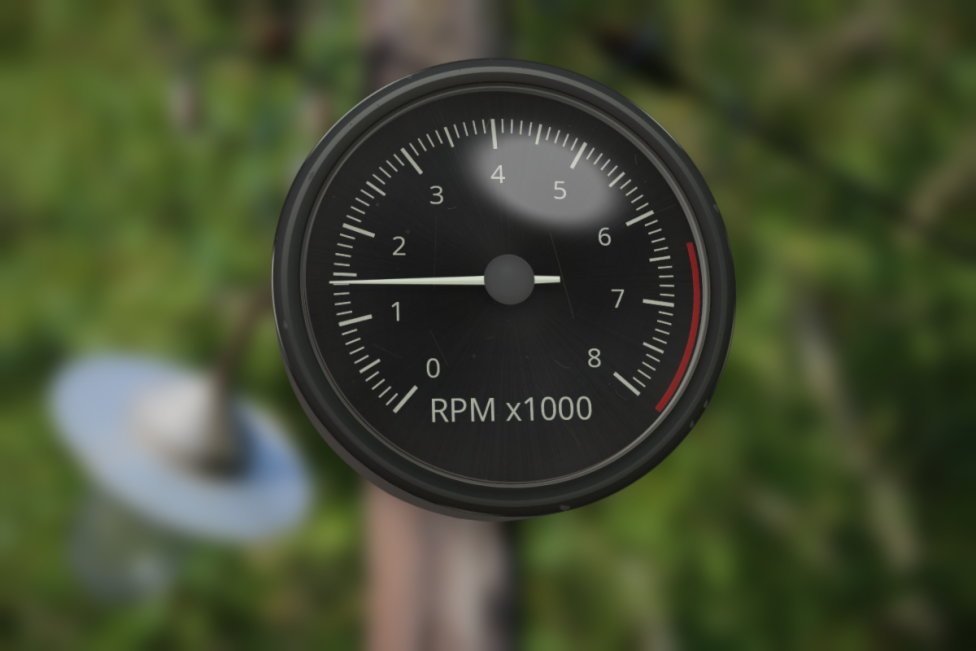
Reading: 1400 rpm
